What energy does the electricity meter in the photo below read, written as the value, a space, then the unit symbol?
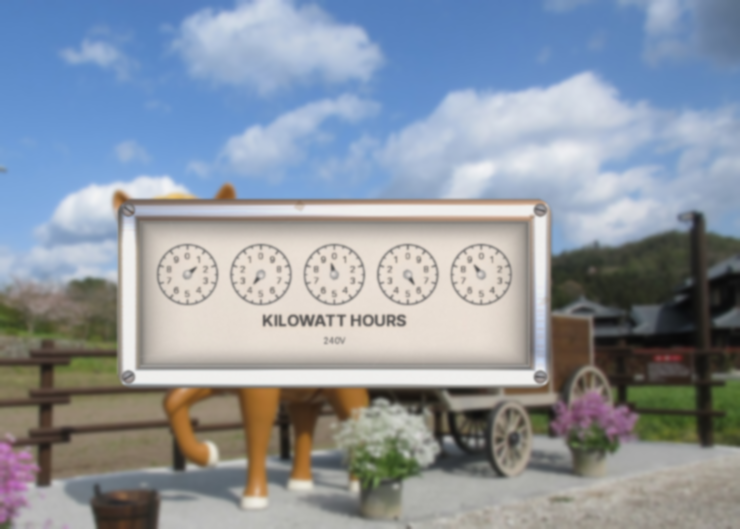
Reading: 13959 kWh
